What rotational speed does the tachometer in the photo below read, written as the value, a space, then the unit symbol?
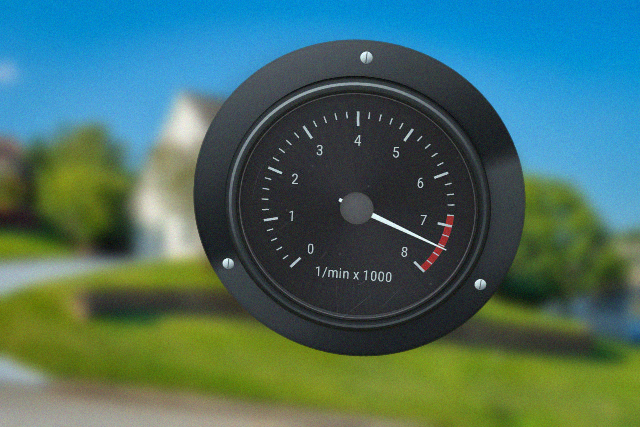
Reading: 7400 rpm
